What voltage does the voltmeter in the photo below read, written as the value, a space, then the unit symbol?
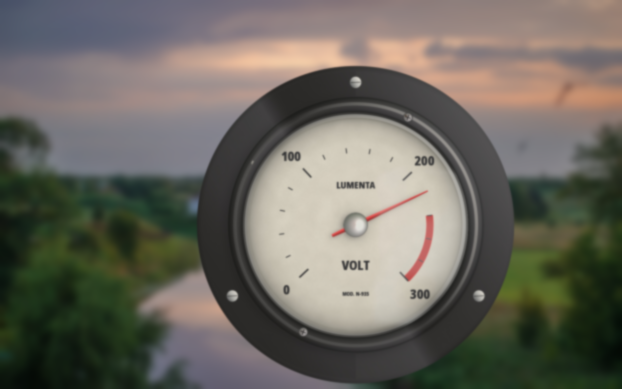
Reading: 220 V
